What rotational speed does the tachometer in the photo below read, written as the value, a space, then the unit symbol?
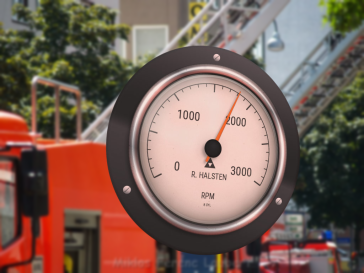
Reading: 1800 rpm
